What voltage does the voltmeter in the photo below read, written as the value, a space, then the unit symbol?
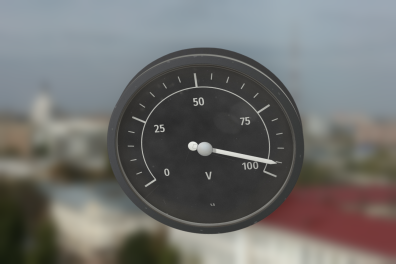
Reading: 95 V
